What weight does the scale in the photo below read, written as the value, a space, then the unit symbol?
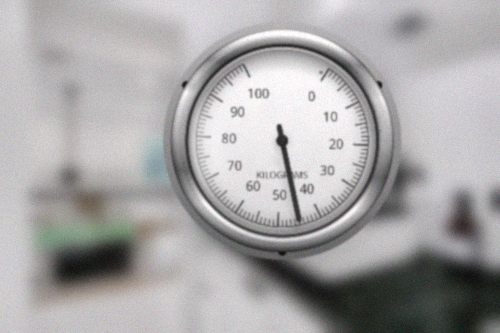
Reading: 45 kg
